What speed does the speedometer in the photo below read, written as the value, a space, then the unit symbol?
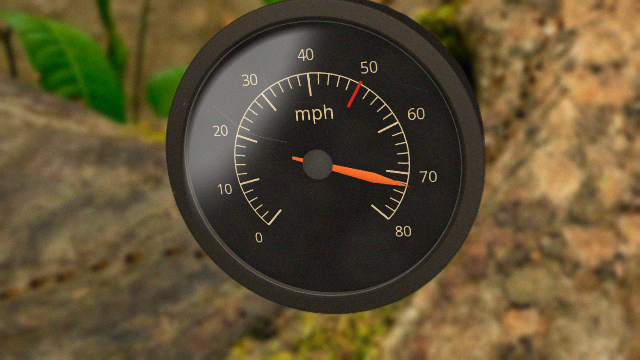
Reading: 72 mph
